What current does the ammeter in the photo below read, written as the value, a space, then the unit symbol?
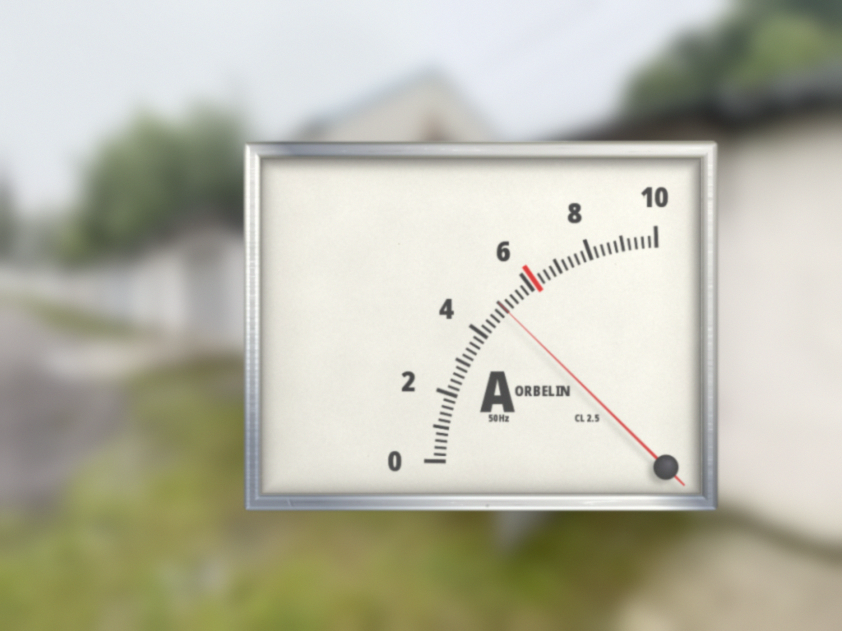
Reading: 5 A
